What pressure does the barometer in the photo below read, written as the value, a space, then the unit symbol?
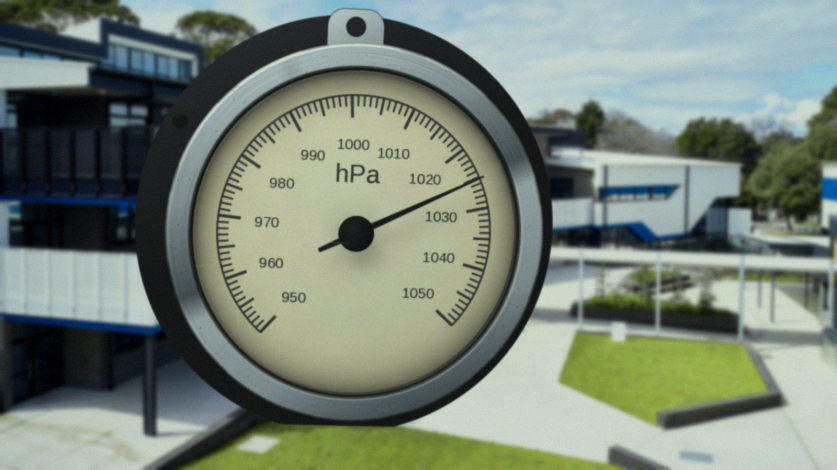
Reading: 1025 hPa
